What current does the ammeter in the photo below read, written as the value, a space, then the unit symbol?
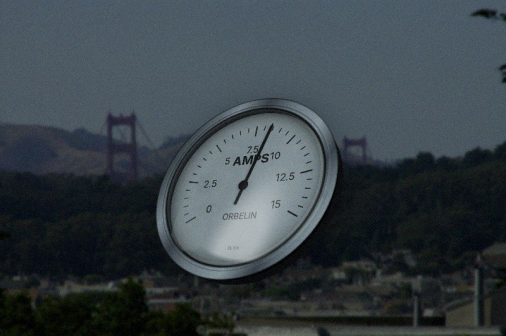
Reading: 8.5 A
